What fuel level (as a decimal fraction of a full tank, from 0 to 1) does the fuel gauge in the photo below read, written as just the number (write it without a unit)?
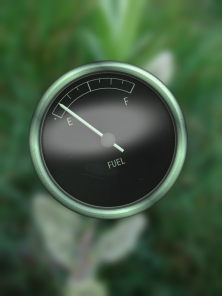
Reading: 0.125
